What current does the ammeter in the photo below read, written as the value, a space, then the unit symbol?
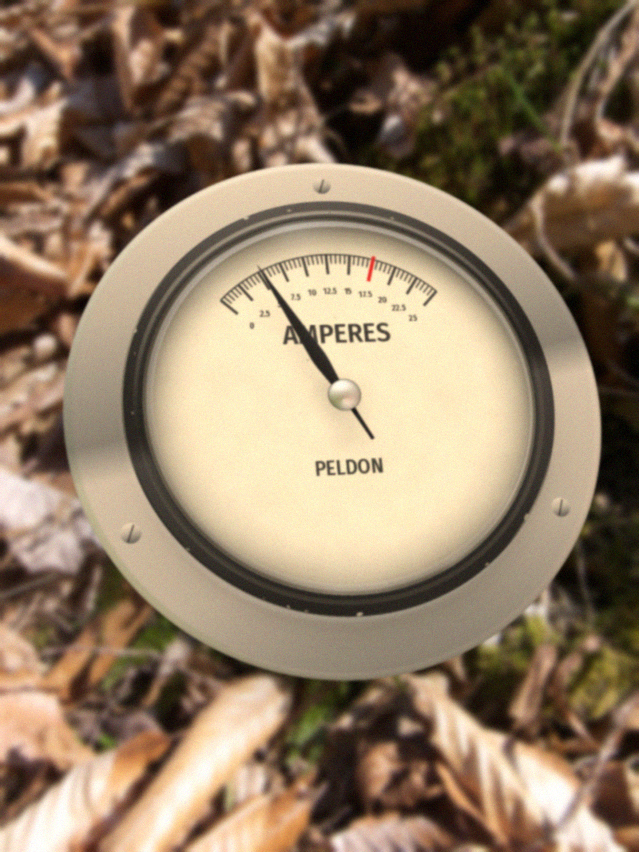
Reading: 5 A
